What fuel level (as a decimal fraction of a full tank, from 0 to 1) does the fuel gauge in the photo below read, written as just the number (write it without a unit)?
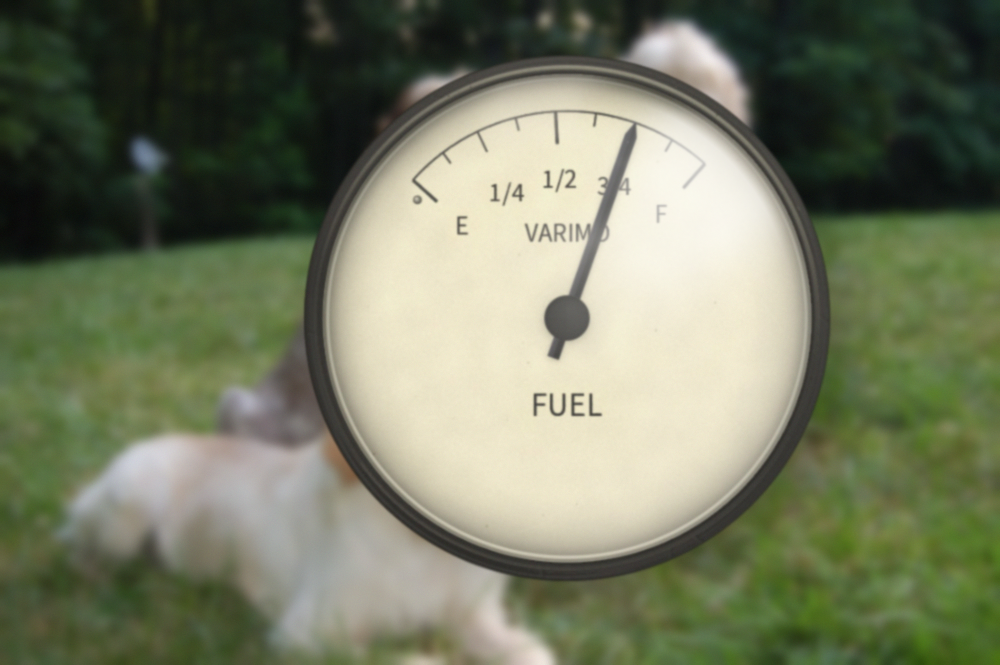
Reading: 0.75
